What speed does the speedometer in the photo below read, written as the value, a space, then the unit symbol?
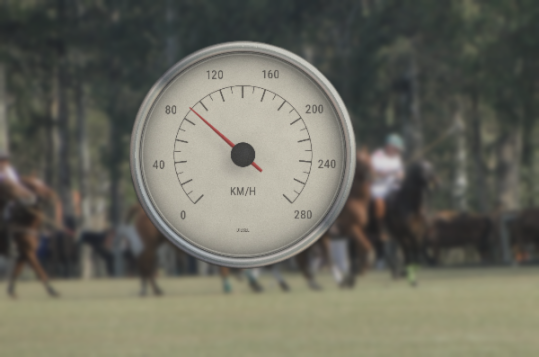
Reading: 90 km/h
